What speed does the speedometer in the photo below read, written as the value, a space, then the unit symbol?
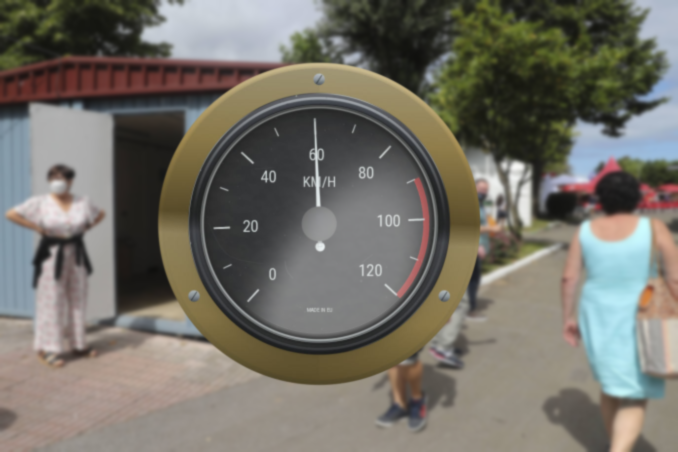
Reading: 60 km/h
